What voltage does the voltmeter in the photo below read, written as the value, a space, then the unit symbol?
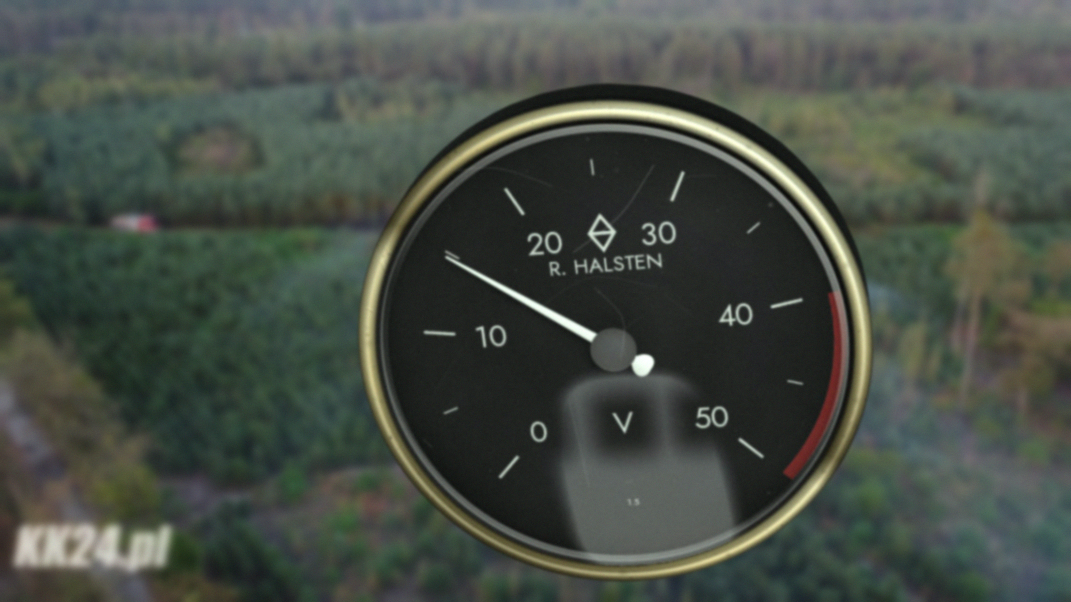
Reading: 15 V
